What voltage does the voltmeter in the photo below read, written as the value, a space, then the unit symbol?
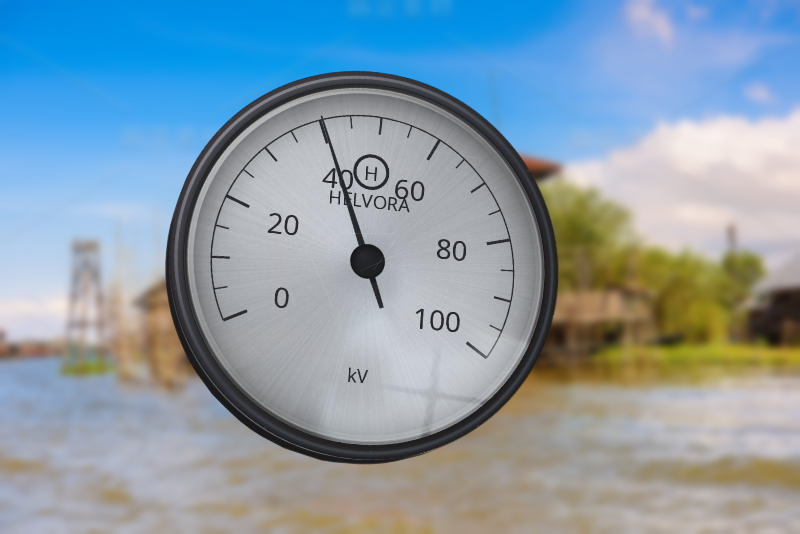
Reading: 40 kV
